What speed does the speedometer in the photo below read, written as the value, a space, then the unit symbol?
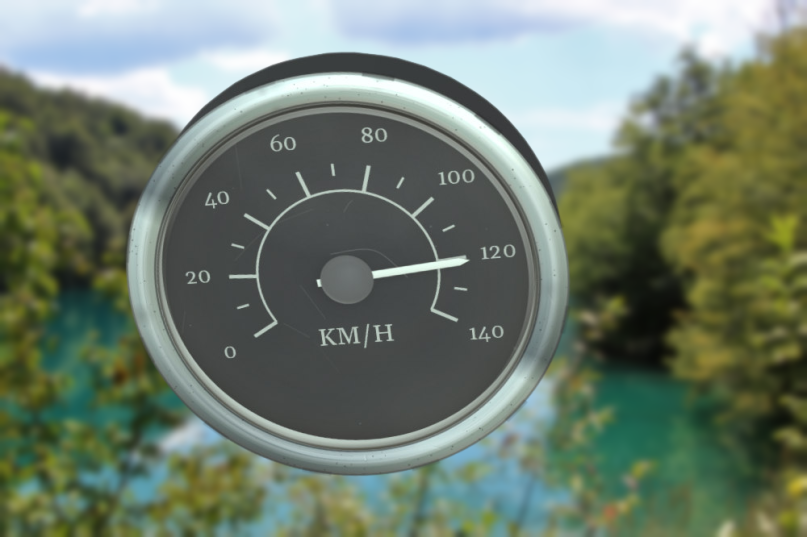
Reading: 120 km/h
